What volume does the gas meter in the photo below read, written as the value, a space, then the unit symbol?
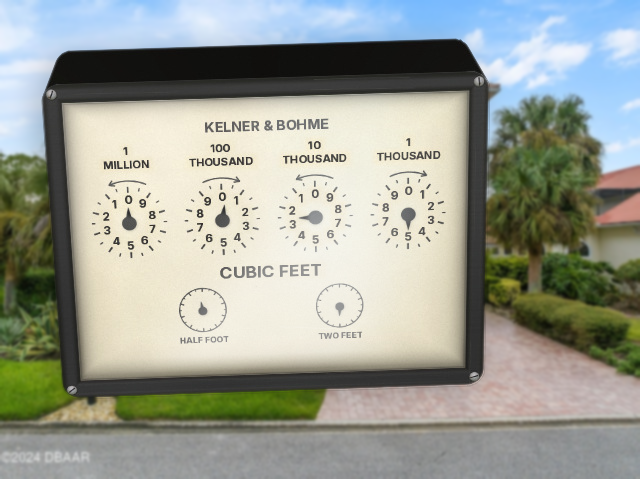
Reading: 2500 ft³
